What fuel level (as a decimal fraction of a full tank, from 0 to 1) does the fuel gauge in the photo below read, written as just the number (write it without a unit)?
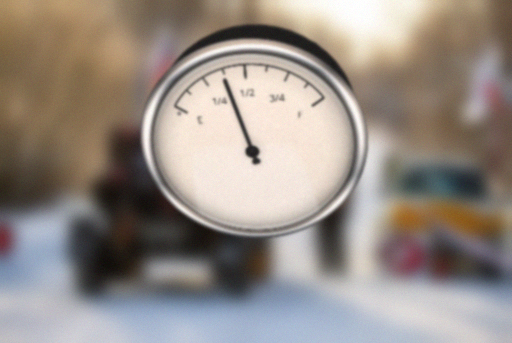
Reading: 0.375
